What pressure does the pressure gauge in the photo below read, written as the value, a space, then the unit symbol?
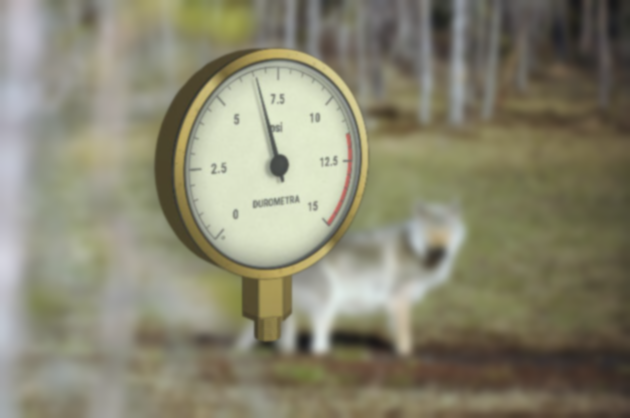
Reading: 6.5 psi
